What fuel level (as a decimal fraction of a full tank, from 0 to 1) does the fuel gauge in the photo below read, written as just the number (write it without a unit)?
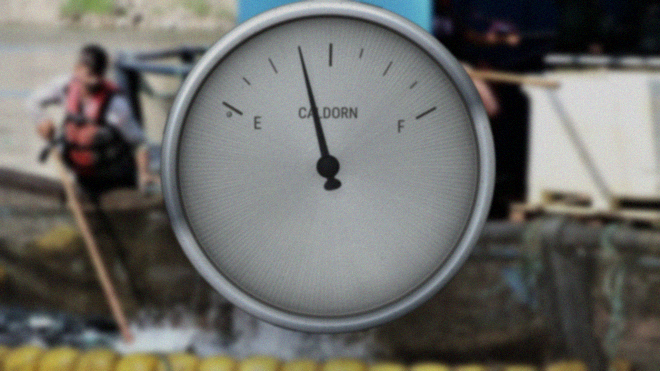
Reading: 0.375
